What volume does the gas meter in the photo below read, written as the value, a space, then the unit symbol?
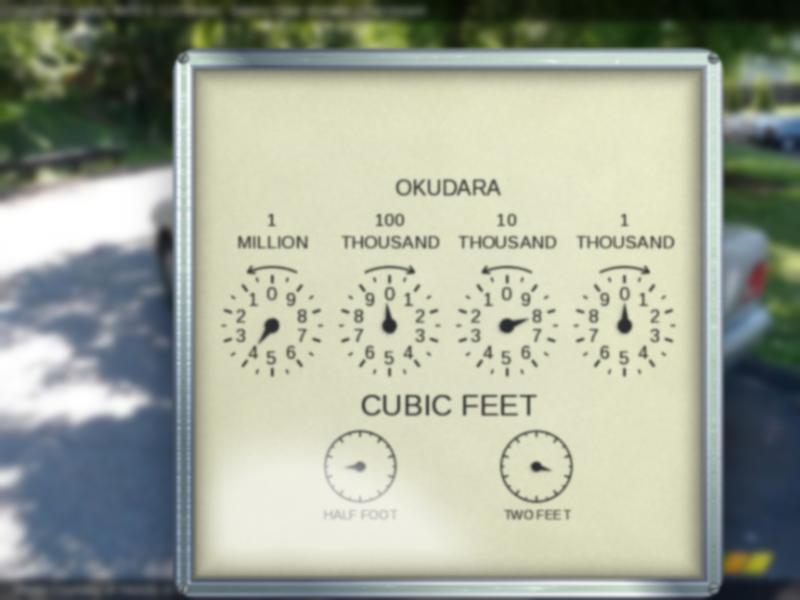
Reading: 398000 ft³
